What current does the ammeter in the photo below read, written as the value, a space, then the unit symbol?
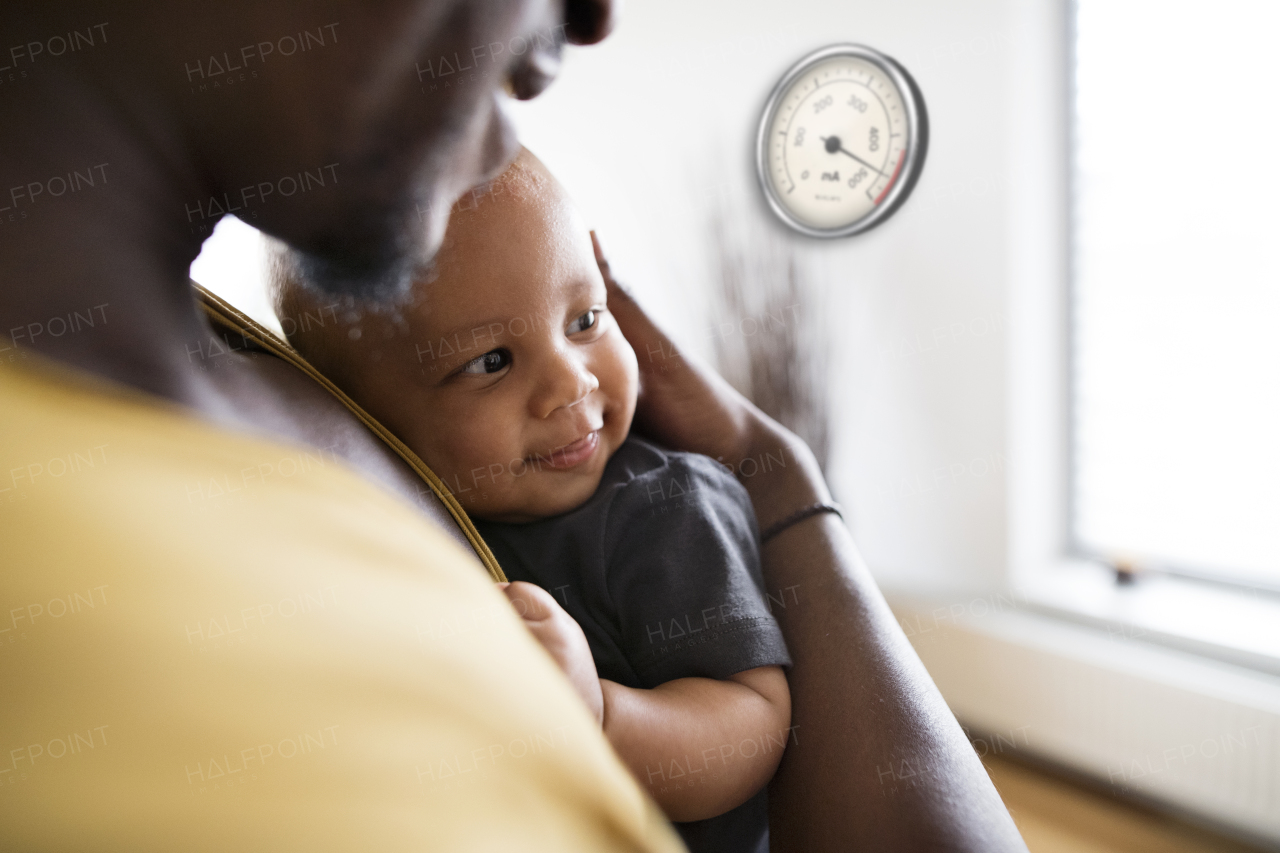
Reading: 460 mA
